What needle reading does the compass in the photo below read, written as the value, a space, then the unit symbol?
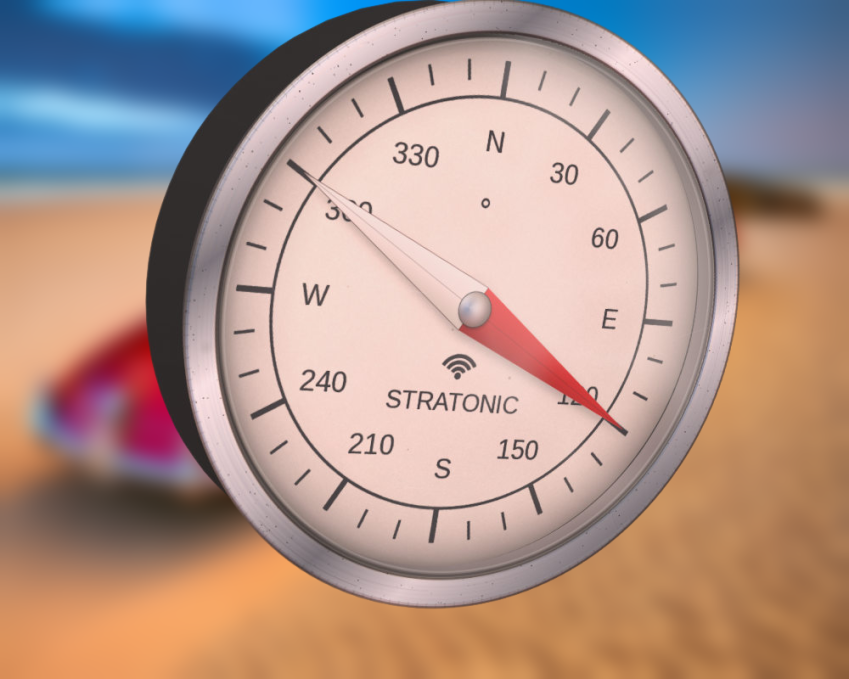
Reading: 120 °
